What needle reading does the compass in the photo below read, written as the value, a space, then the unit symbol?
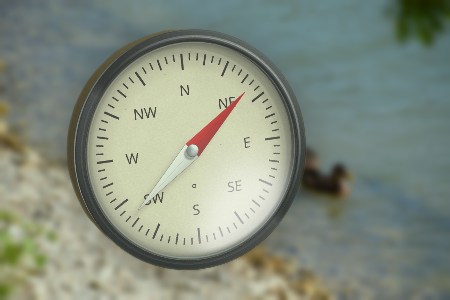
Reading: 50 °
